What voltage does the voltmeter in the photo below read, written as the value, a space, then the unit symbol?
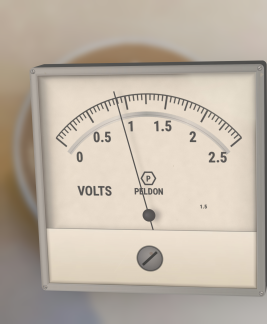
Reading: 0.9 V
